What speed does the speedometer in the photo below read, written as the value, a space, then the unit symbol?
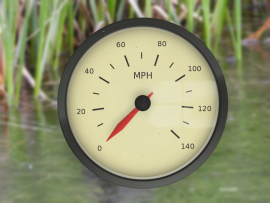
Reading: 0 mph
